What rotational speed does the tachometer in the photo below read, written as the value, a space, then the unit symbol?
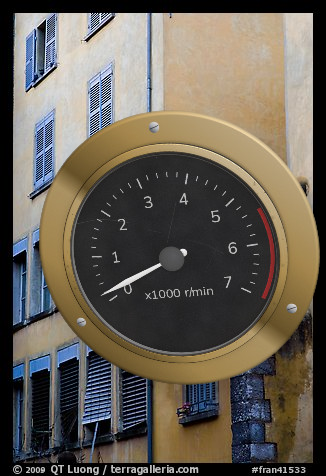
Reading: 200 rpm
